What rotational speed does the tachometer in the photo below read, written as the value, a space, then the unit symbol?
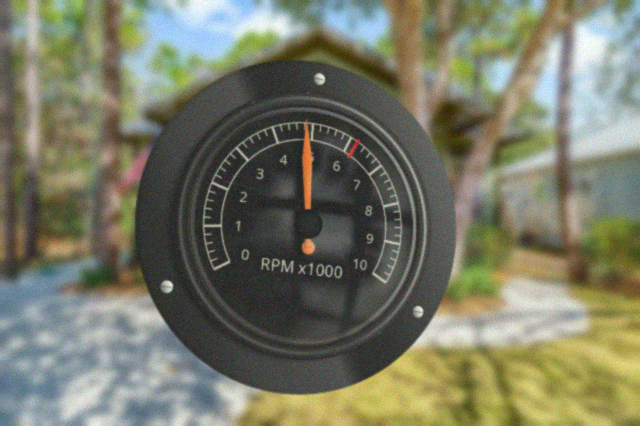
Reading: 4800 rpm
